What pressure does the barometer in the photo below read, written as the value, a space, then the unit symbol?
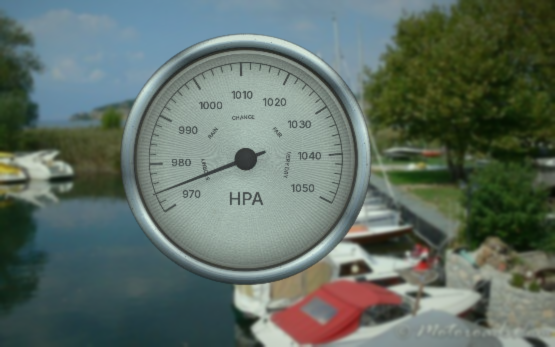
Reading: 974 hPa
